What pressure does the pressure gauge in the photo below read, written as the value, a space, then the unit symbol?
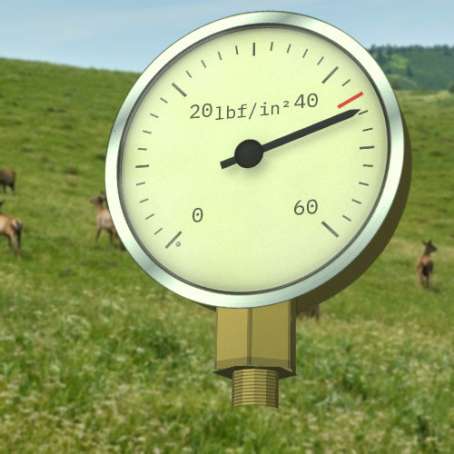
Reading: 46 psi
